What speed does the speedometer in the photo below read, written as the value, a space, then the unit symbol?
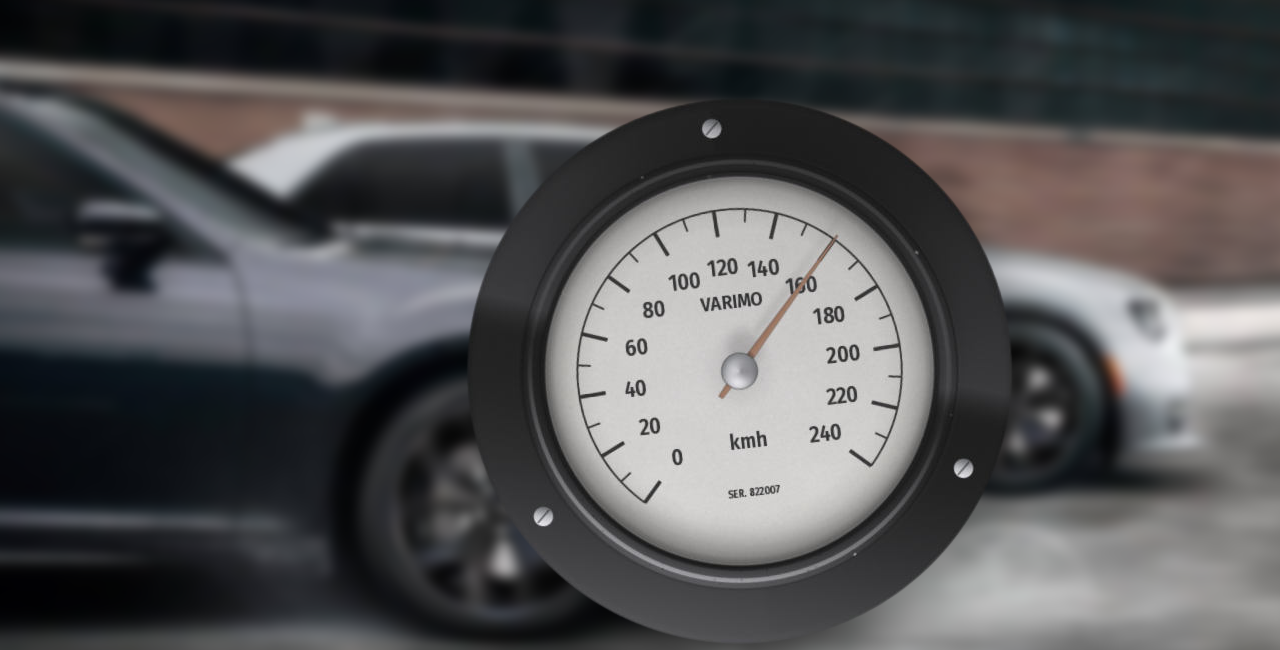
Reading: 160 km/h
